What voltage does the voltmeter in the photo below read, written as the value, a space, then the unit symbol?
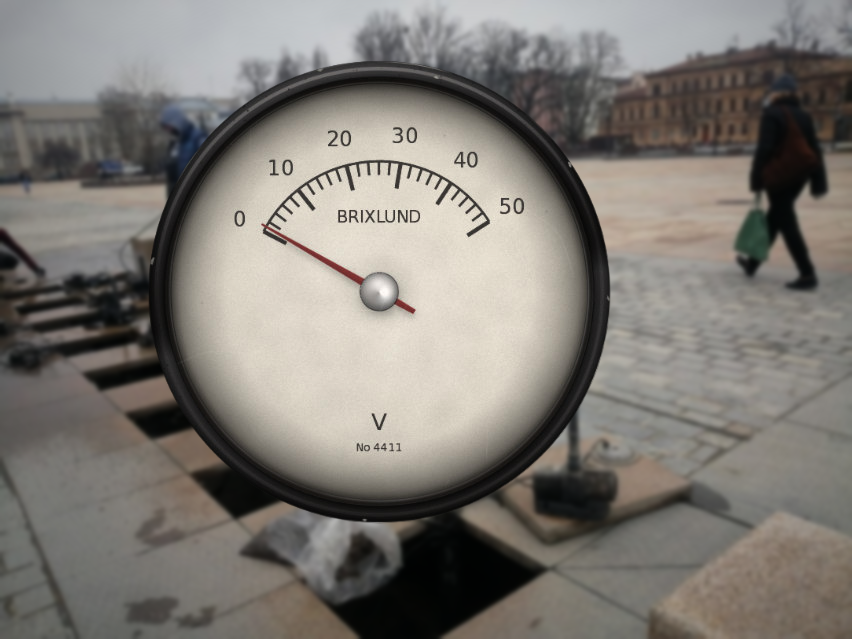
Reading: 1 V
